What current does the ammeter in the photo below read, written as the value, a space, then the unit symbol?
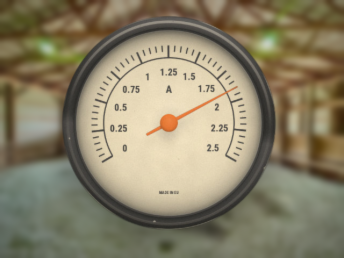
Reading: 1.9 A
